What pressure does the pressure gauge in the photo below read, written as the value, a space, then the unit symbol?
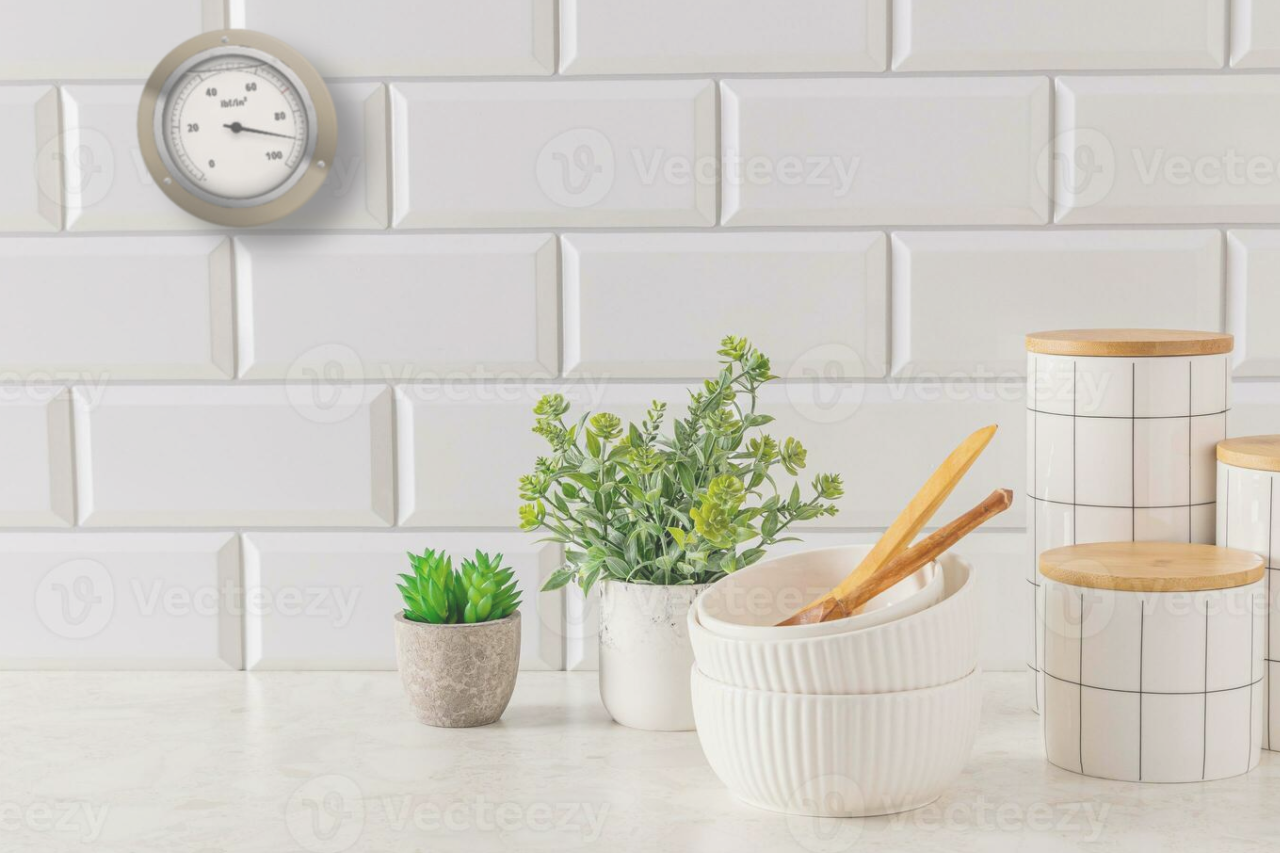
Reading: 90 psi
